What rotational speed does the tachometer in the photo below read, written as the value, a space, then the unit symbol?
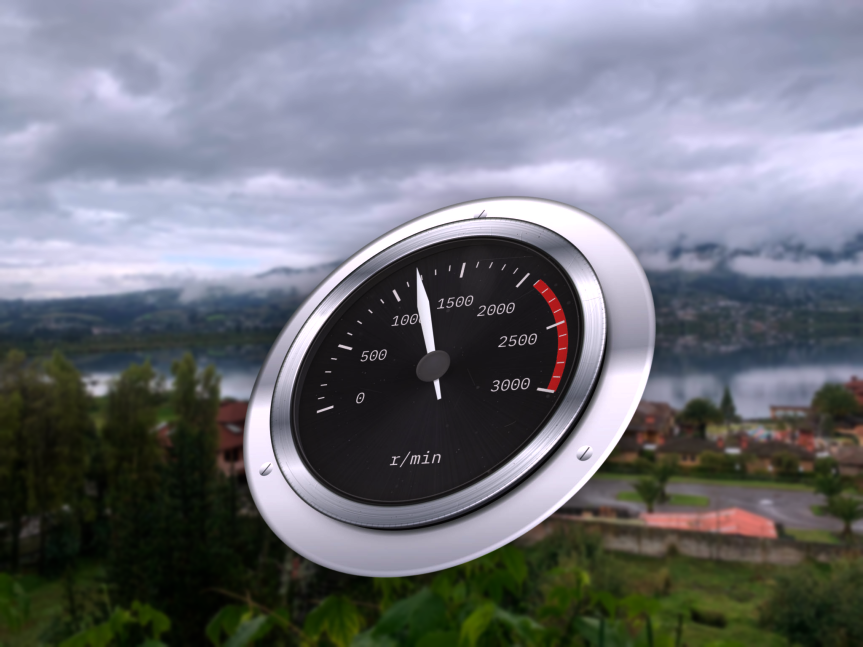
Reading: 1200 rpm
